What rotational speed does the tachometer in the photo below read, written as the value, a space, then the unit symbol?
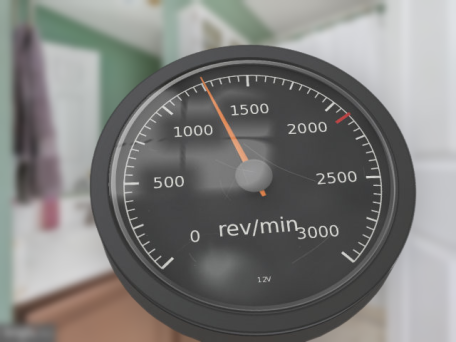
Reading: 1250 rpm
